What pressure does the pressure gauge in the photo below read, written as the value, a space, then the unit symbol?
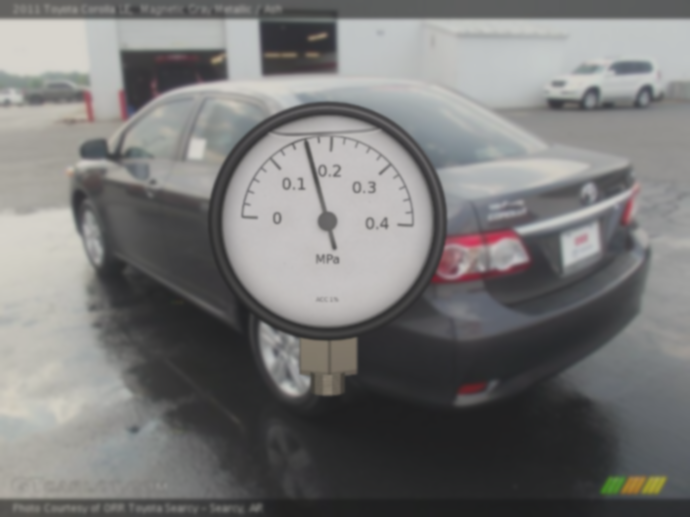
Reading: 0.16 MPa
